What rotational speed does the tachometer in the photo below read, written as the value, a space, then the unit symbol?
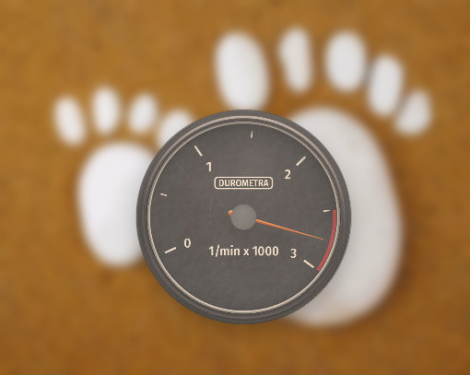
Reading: 2750 rpm
